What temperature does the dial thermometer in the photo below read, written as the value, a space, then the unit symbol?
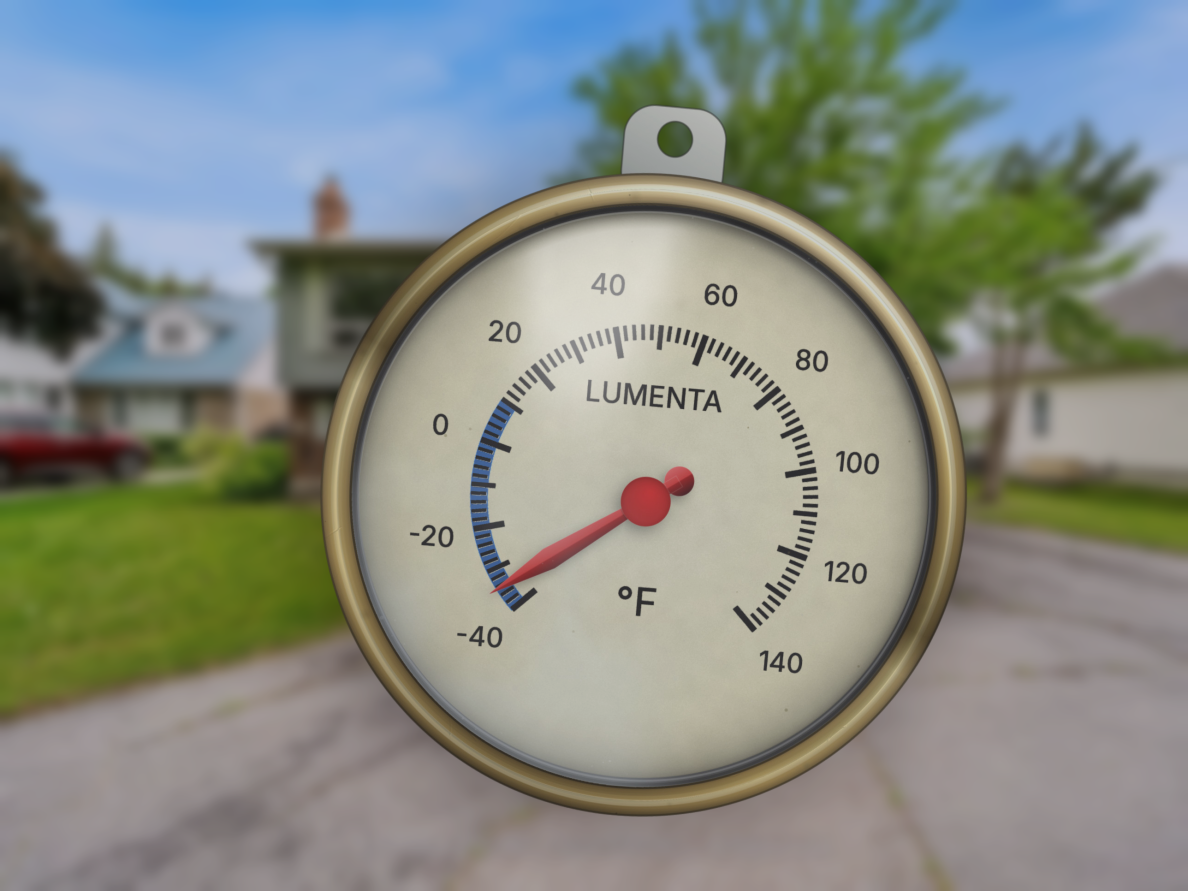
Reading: -34 °F
